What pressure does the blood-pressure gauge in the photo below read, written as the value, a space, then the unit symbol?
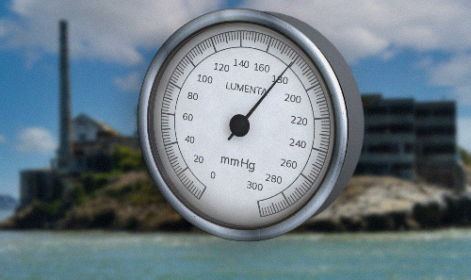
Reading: 180 mmHg
